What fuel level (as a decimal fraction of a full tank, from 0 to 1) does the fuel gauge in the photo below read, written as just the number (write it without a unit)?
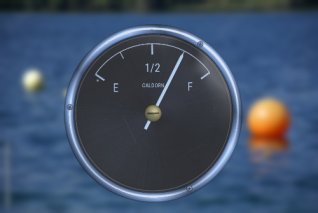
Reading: 0.75
